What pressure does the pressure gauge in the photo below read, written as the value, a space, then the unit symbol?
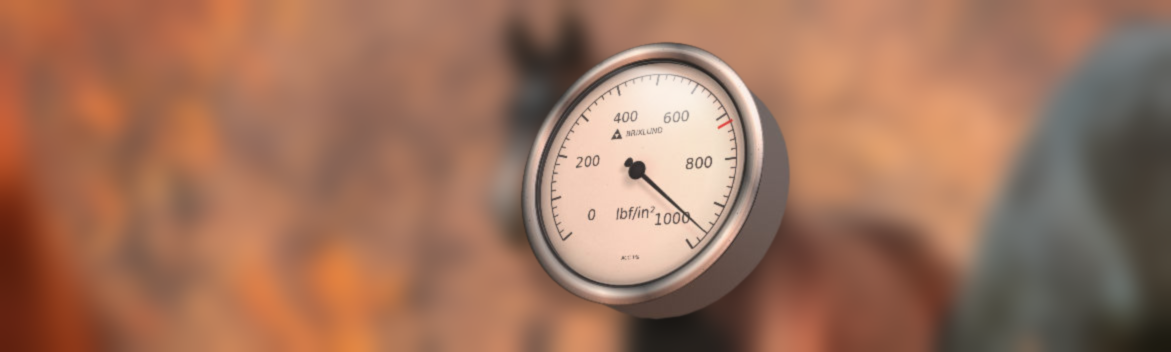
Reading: 960 psi
